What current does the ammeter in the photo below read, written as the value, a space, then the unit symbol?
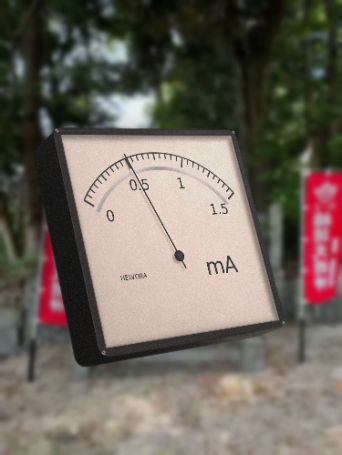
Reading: 0.5 mA
